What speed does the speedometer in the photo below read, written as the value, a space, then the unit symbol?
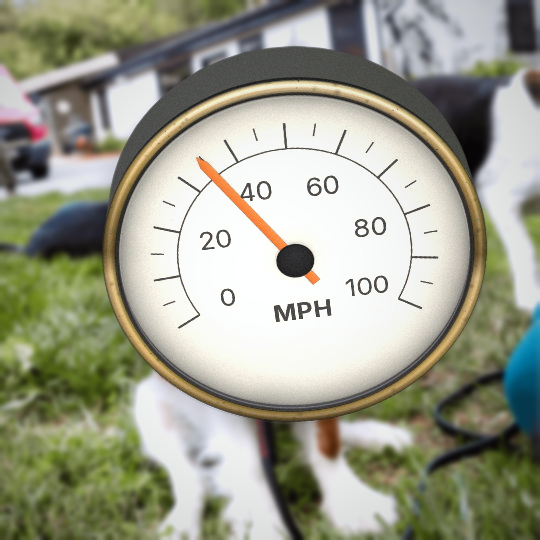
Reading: 35 mph
